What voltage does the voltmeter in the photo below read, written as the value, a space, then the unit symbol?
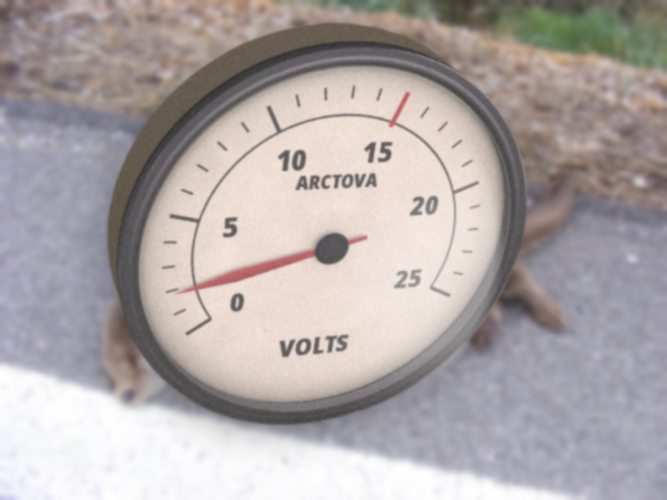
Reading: 2 V
